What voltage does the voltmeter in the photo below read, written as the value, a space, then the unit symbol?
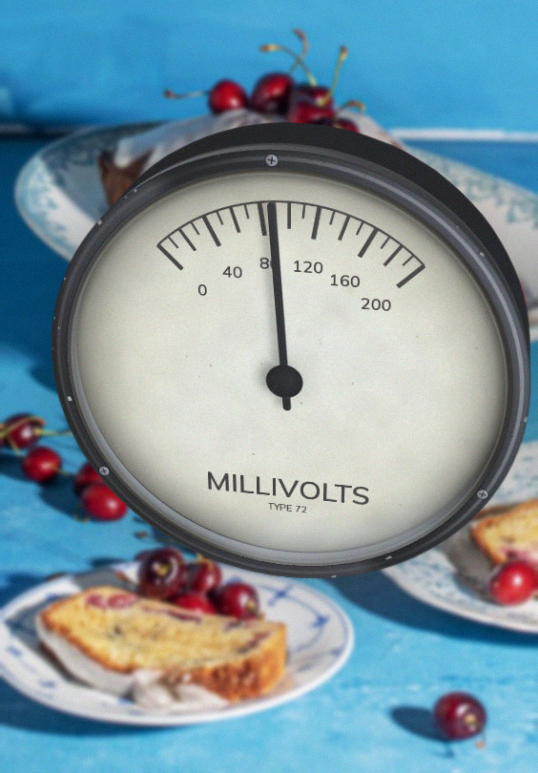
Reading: 90 mV
